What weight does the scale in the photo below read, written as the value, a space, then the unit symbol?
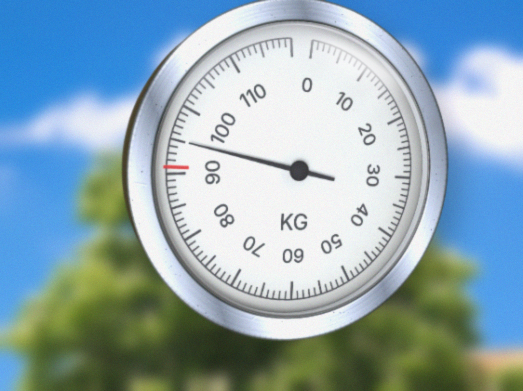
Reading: 95 kg
